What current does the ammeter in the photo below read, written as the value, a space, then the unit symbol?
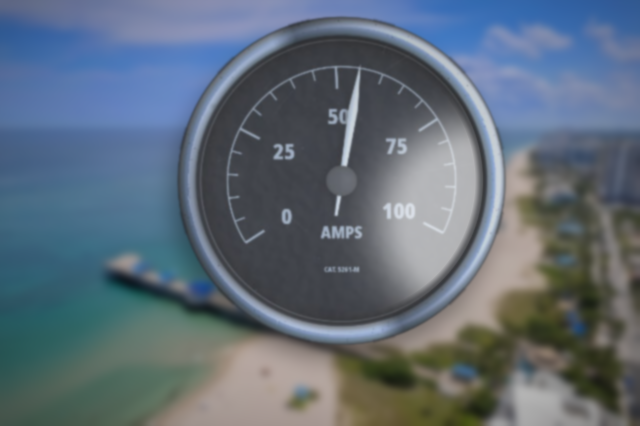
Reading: 55 A
